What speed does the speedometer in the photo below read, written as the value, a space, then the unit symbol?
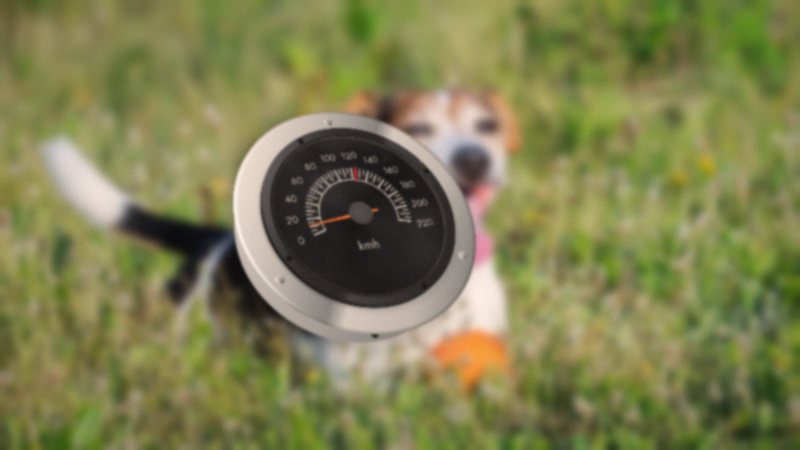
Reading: 10 km/h
